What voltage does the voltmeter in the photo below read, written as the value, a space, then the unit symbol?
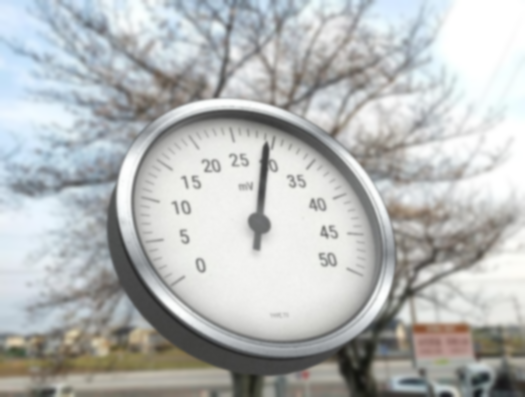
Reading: 29 mV
